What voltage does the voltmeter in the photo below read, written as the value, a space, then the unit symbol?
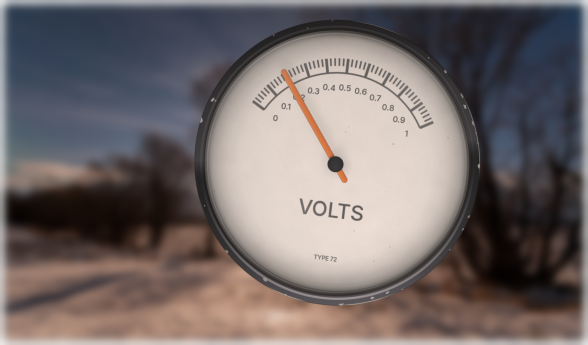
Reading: 0.2 V
